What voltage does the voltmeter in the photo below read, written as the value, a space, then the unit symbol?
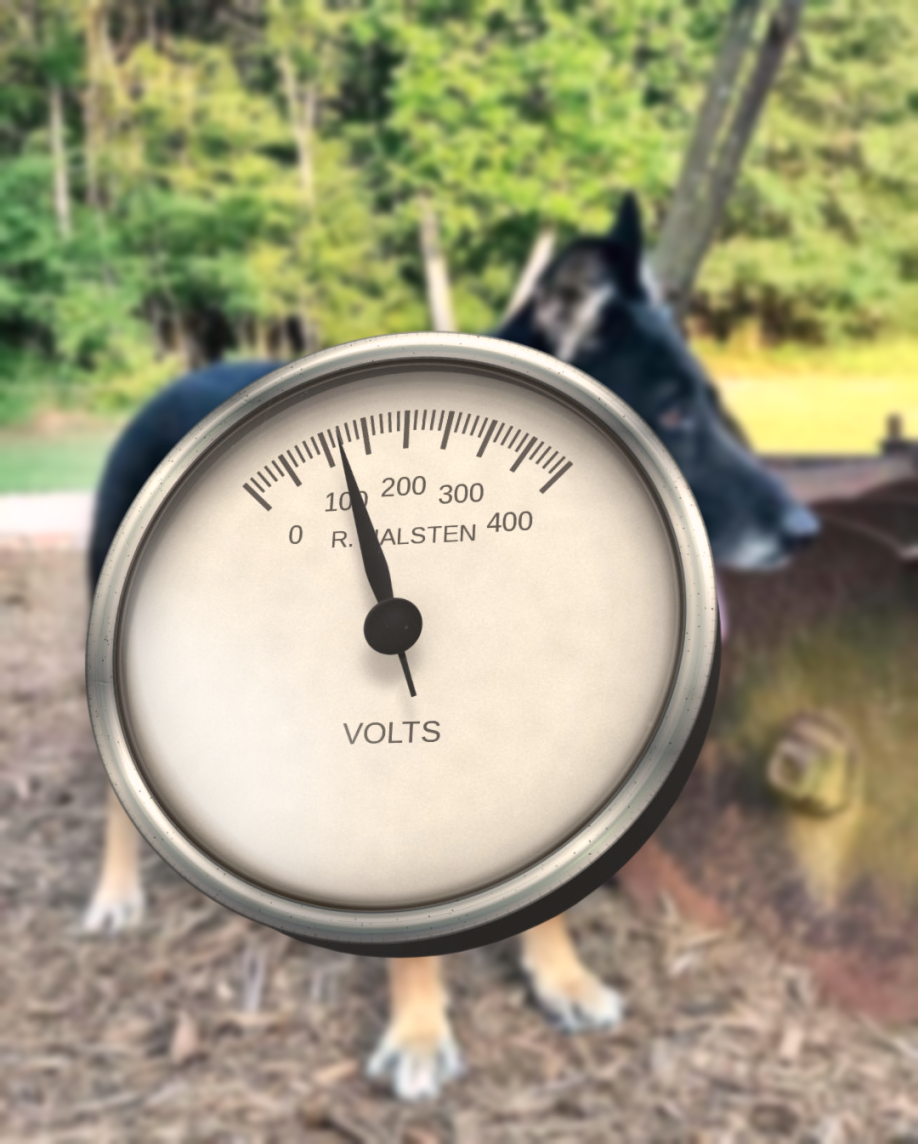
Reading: 120 V
